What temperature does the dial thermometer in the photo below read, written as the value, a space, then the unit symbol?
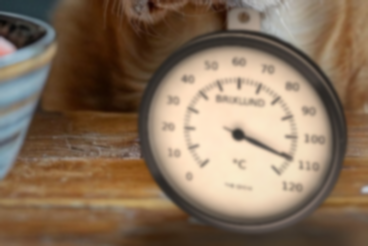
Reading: 110 °C
